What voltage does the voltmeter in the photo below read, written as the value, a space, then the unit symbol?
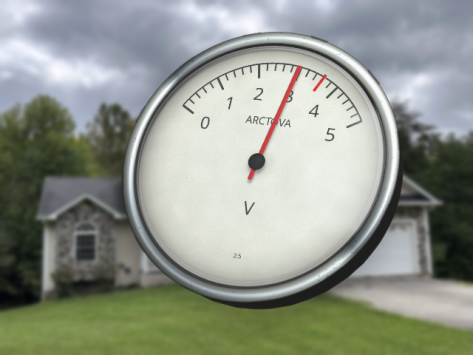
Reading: 3 V
